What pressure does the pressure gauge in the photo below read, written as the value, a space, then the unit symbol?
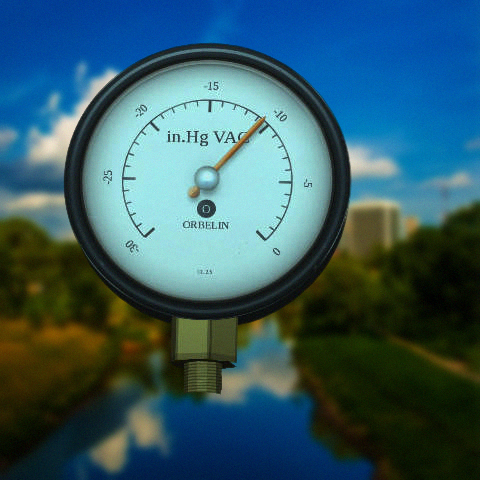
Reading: -10.5 inHg
